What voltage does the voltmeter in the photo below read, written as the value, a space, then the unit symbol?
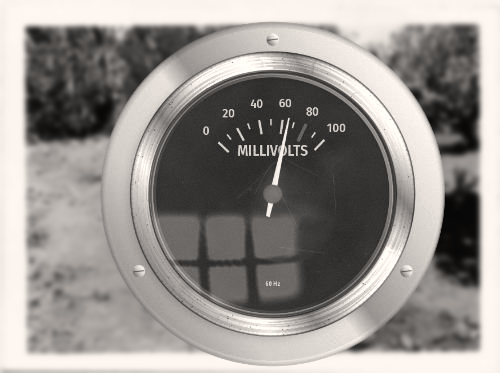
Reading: 65 mV
